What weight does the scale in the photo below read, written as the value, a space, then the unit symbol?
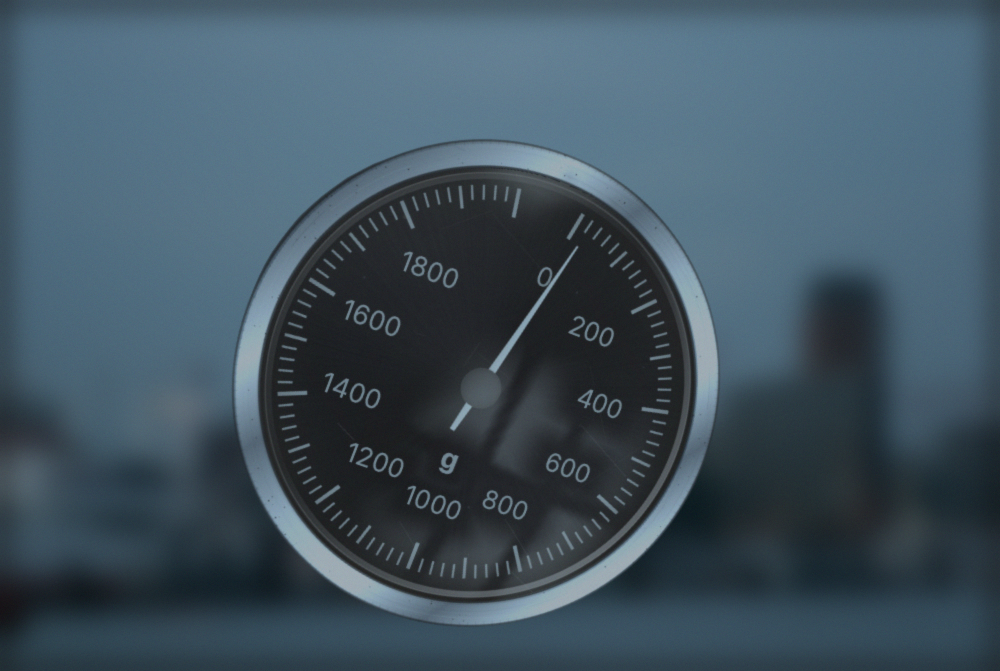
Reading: 20 g
